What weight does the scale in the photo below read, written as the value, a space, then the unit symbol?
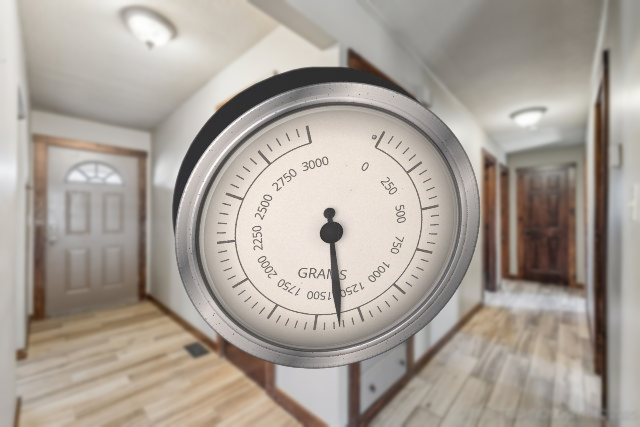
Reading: 1375 g
